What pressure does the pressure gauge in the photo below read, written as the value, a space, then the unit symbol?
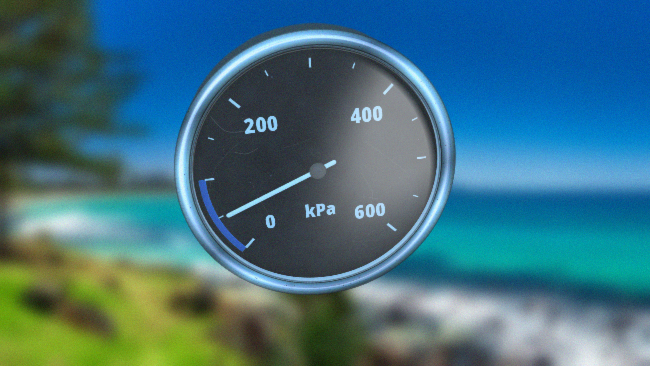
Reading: 50 kPa
